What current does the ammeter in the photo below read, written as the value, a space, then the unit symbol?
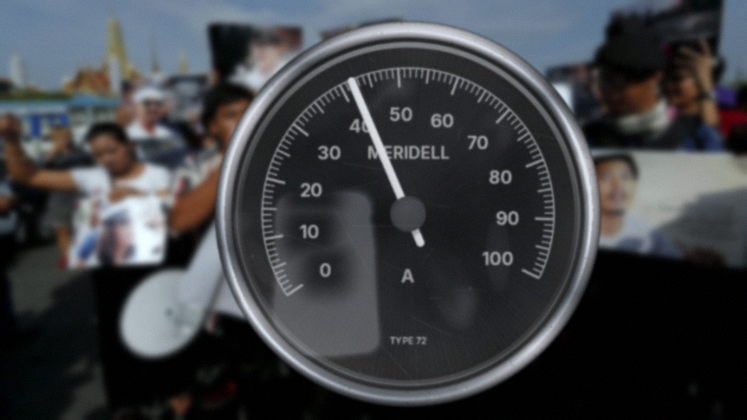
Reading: 42 A
